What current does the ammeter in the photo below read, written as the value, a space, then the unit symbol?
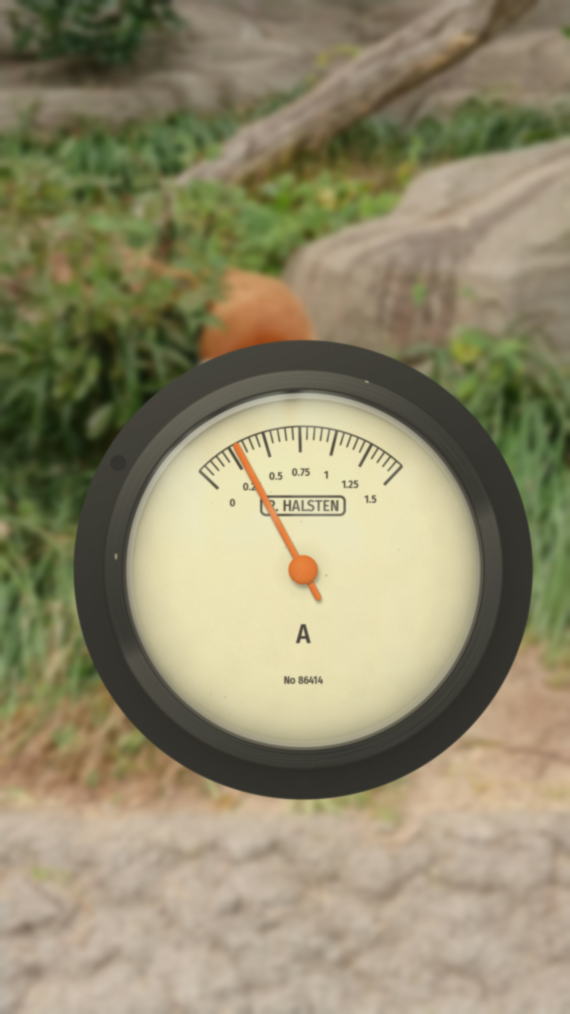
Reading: 0.3 A
